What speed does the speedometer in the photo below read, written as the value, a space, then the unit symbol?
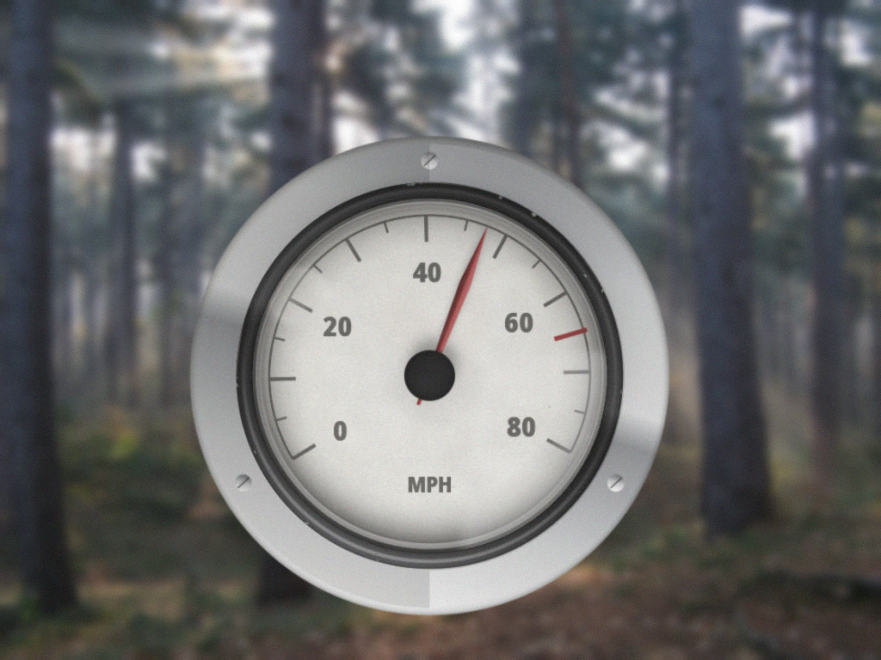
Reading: 47.5 mph
